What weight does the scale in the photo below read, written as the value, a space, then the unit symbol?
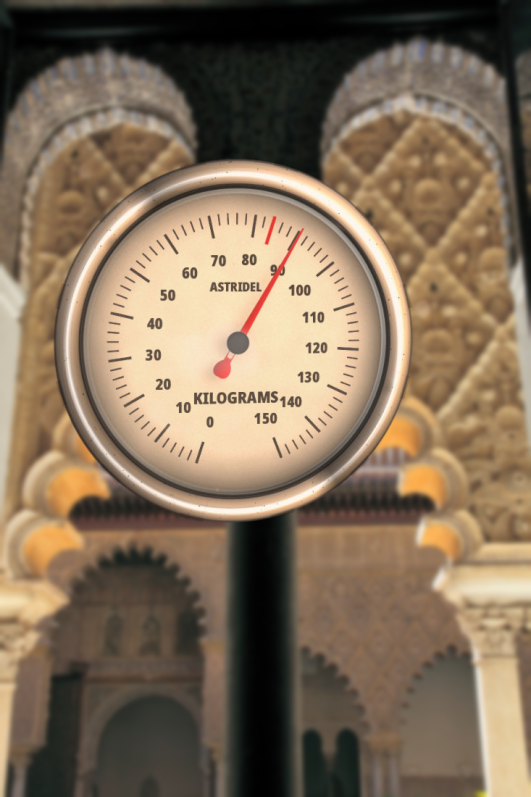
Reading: 90 kg
